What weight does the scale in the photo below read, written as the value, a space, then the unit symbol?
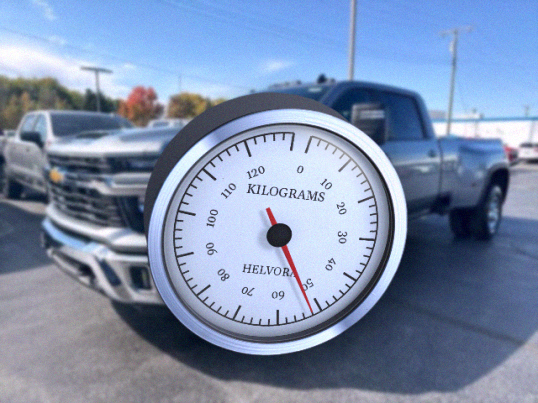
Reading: 52 kg
